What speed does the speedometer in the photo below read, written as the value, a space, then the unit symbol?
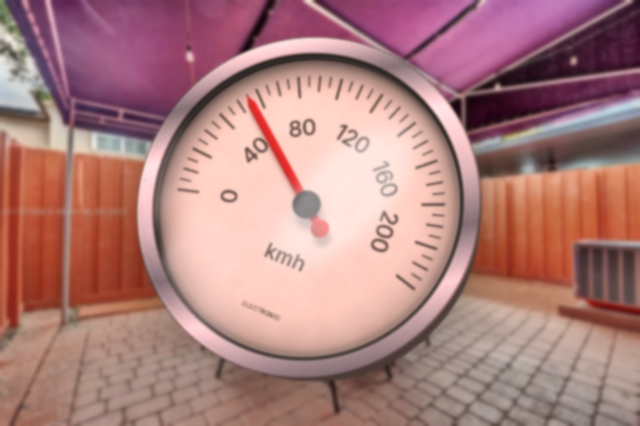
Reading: 55 km/h
